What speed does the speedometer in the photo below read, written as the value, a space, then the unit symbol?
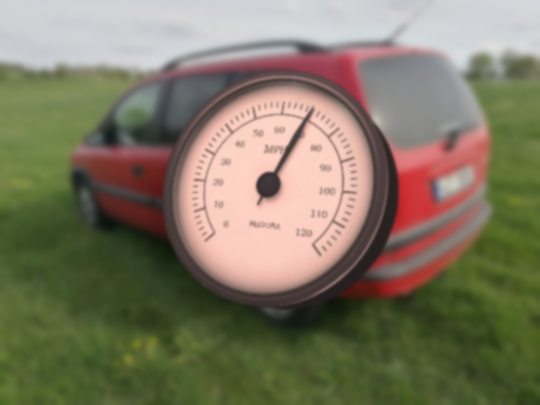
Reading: 70 mph
